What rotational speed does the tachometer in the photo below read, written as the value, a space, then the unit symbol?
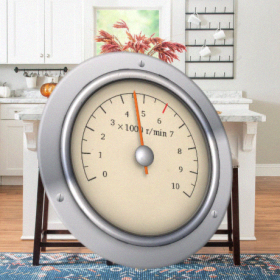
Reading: 4500 rpm
